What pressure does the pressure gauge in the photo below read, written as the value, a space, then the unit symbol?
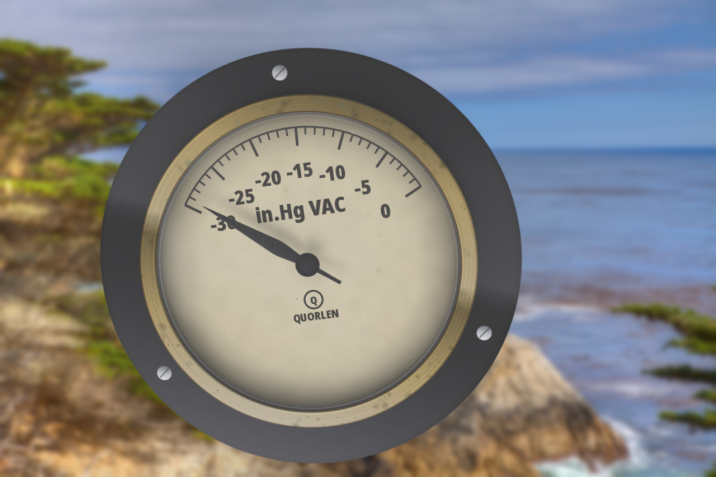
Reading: -29 inHg
